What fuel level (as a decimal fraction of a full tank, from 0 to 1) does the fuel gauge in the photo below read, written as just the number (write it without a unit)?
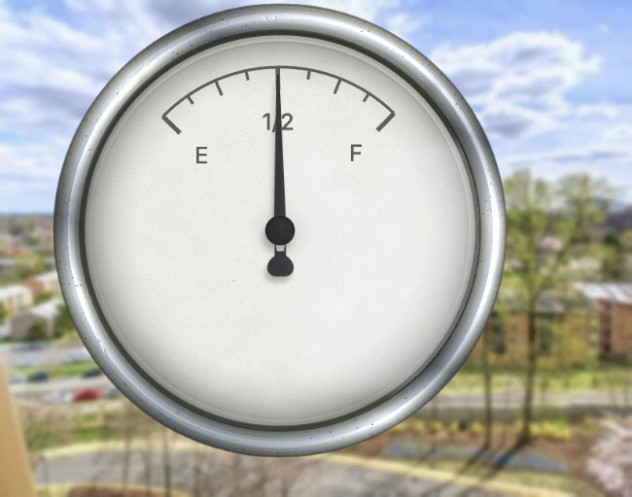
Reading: 0.5
